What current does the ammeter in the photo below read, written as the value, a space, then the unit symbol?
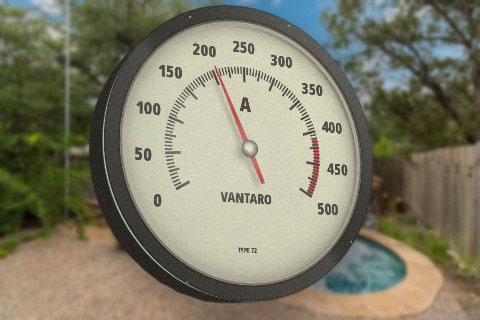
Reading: 200 A
